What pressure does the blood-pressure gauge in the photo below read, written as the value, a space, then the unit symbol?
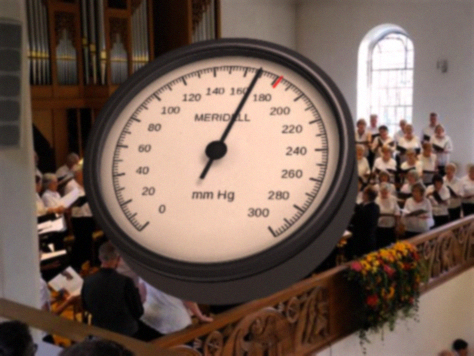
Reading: 170 mmHg
